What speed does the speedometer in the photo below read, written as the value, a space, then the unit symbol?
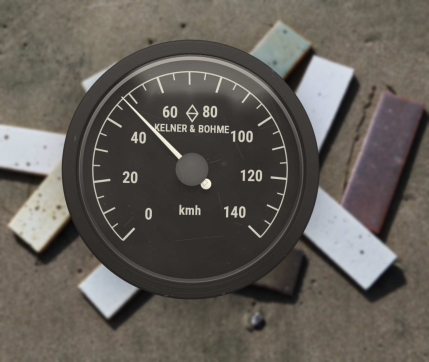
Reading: 47.5 km/h
